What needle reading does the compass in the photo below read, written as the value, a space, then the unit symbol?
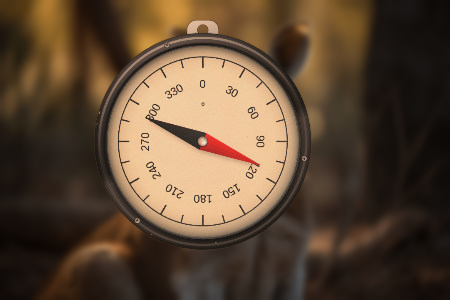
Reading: 112.5 °
